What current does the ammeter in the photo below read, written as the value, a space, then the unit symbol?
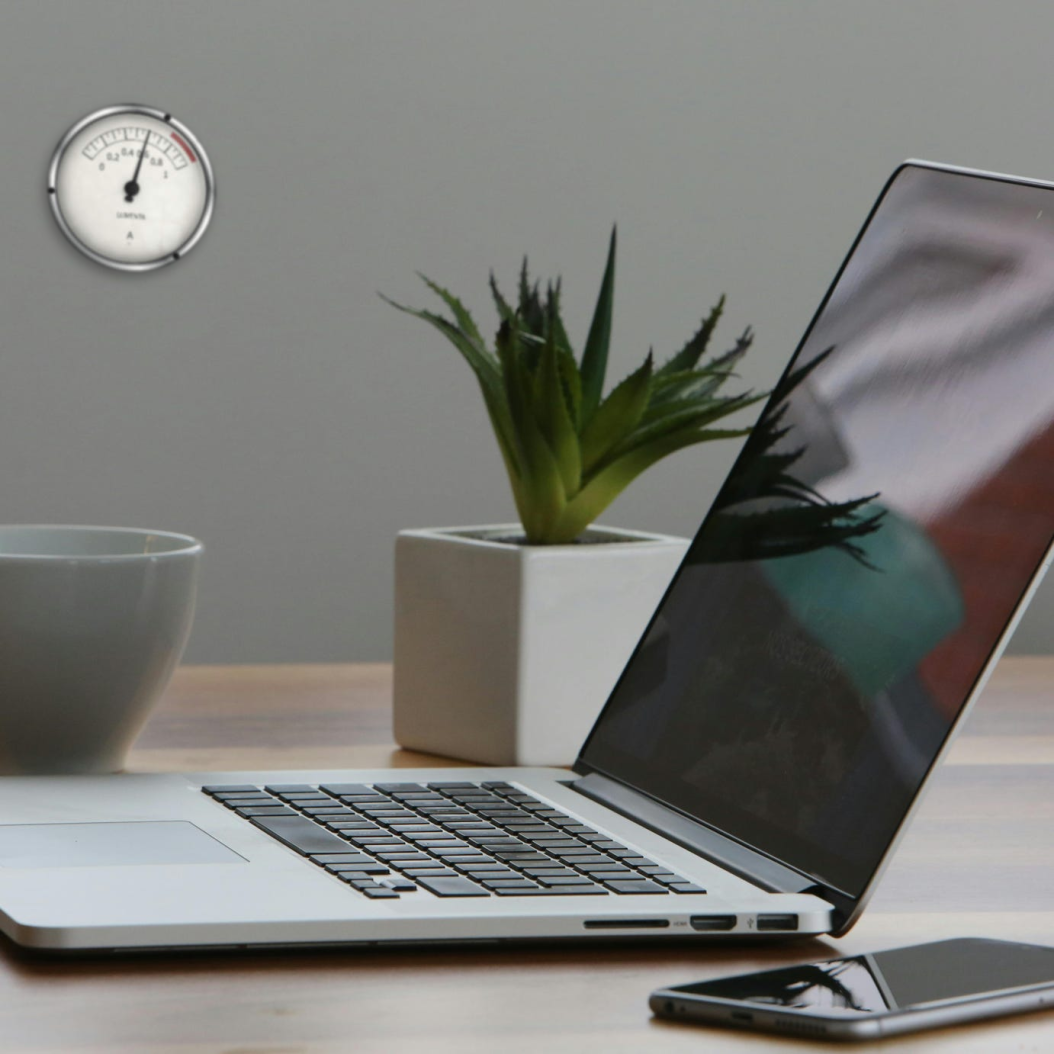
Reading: 0.6 A
